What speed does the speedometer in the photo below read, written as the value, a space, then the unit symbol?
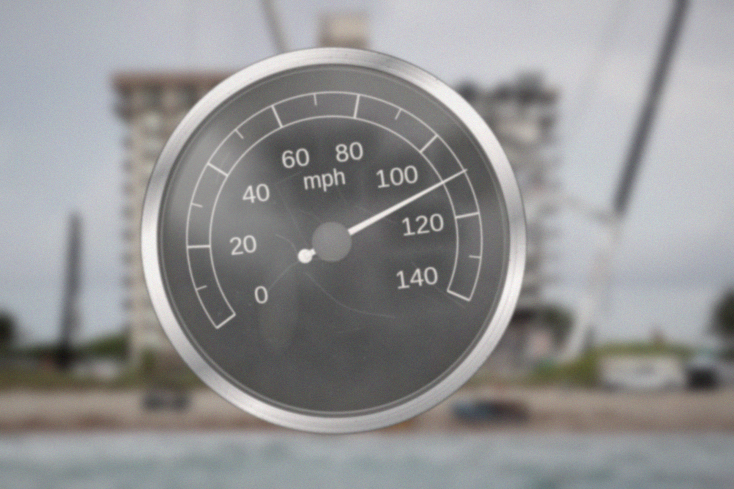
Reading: 110 mph
